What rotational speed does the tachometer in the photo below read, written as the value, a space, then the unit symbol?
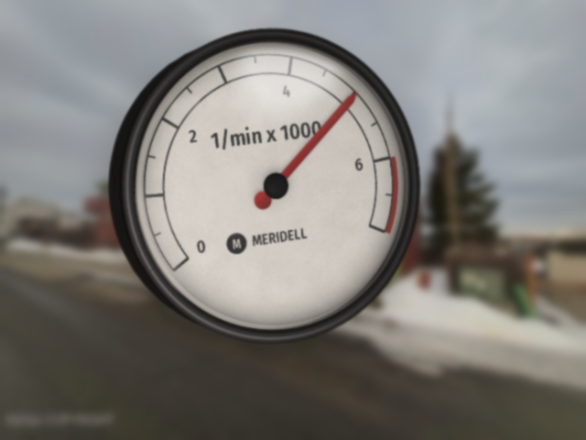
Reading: 5000 rpm
